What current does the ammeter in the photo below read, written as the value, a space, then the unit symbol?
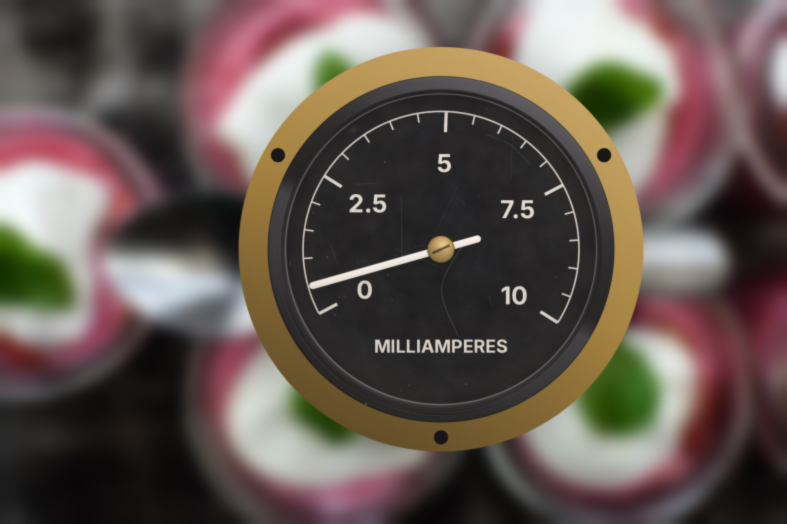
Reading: 0.5 mA
